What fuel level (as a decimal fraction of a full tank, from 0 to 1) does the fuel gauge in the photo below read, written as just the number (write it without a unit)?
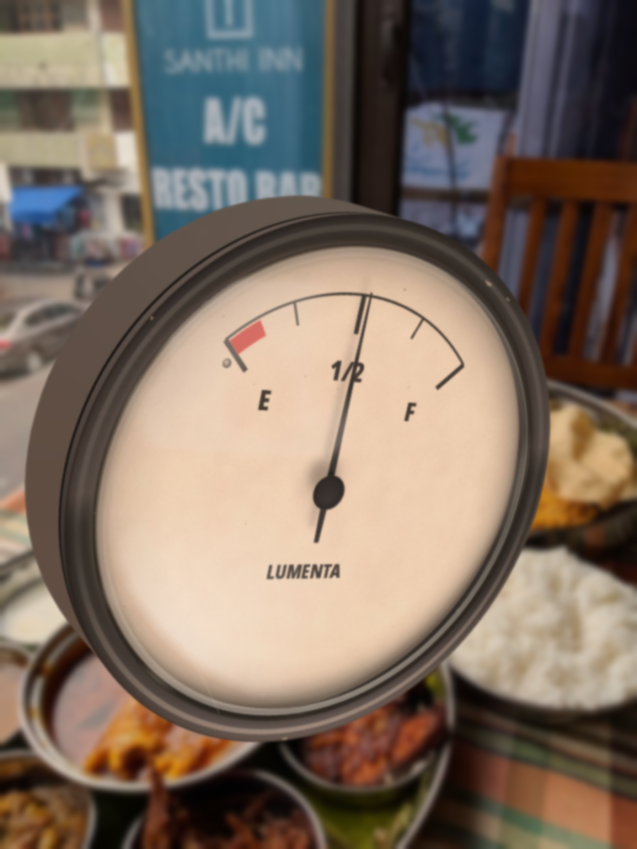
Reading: 0.5
